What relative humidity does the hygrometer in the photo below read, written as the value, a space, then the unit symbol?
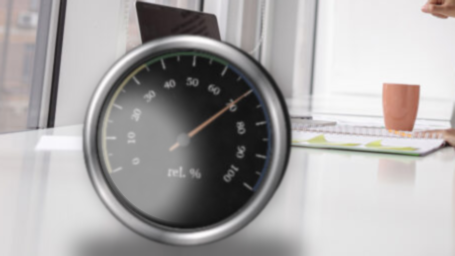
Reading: 70 %
